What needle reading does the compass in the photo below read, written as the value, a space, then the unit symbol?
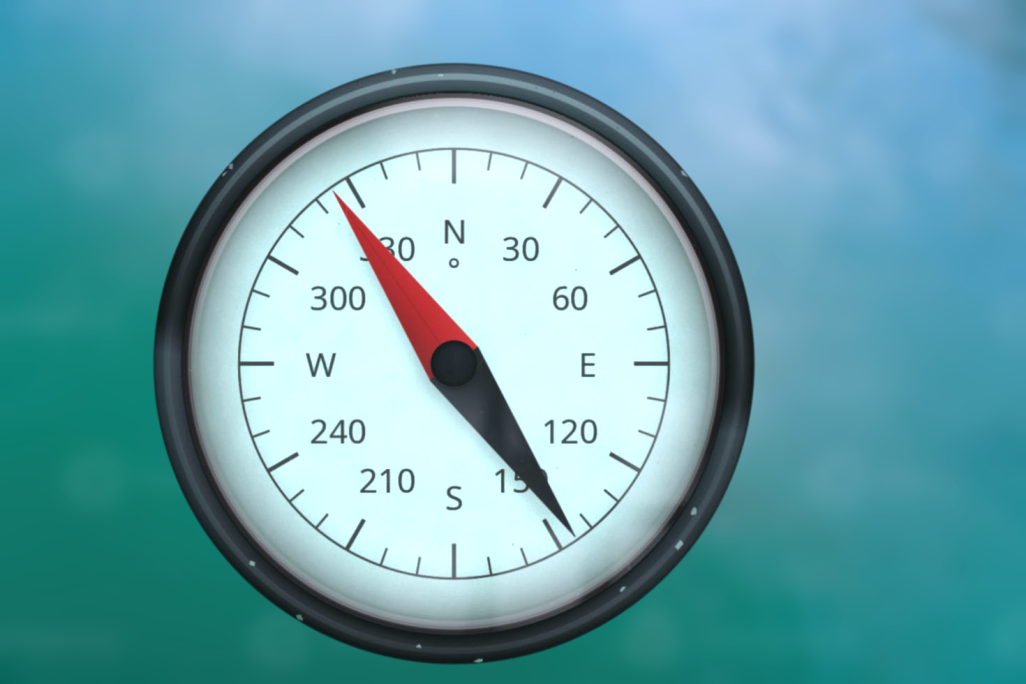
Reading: 325 °
